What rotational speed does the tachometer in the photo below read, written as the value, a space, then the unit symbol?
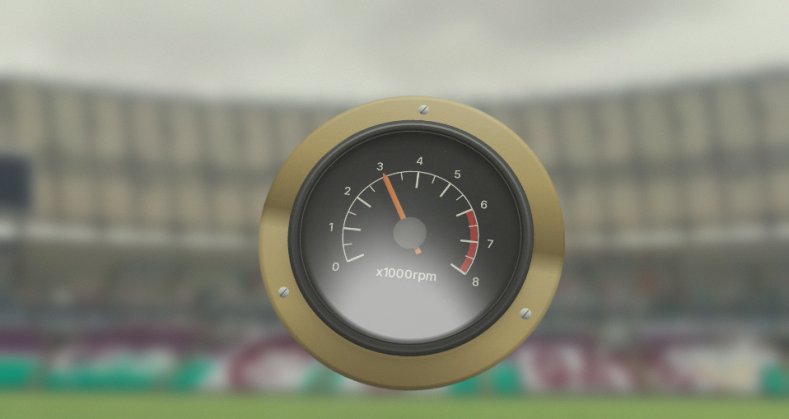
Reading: 3000 rpm
